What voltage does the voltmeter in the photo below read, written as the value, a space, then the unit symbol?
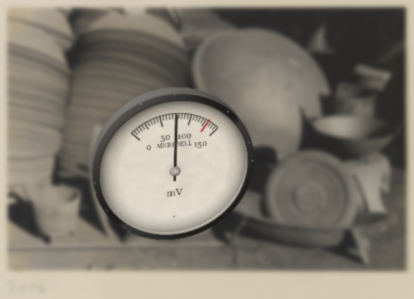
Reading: 75 mV
